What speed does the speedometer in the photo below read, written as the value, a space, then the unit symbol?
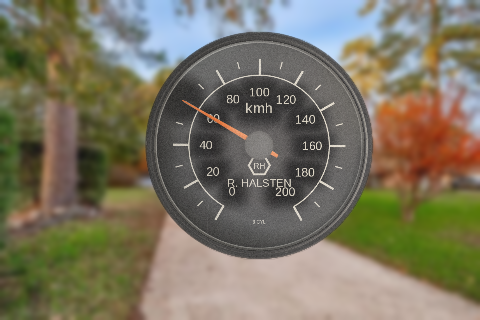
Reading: 60 km/h
